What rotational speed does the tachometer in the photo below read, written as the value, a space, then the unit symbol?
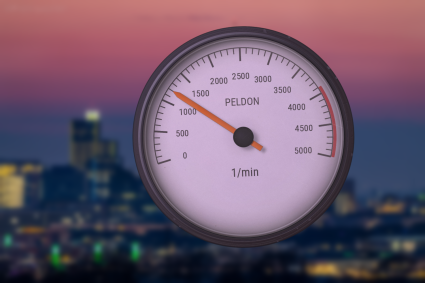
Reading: 1200 rpm
